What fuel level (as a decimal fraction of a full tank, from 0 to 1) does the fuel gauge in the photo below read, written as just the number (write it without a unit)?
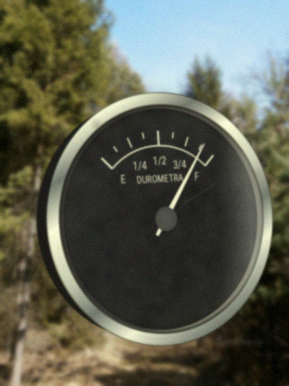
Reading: 0.875
